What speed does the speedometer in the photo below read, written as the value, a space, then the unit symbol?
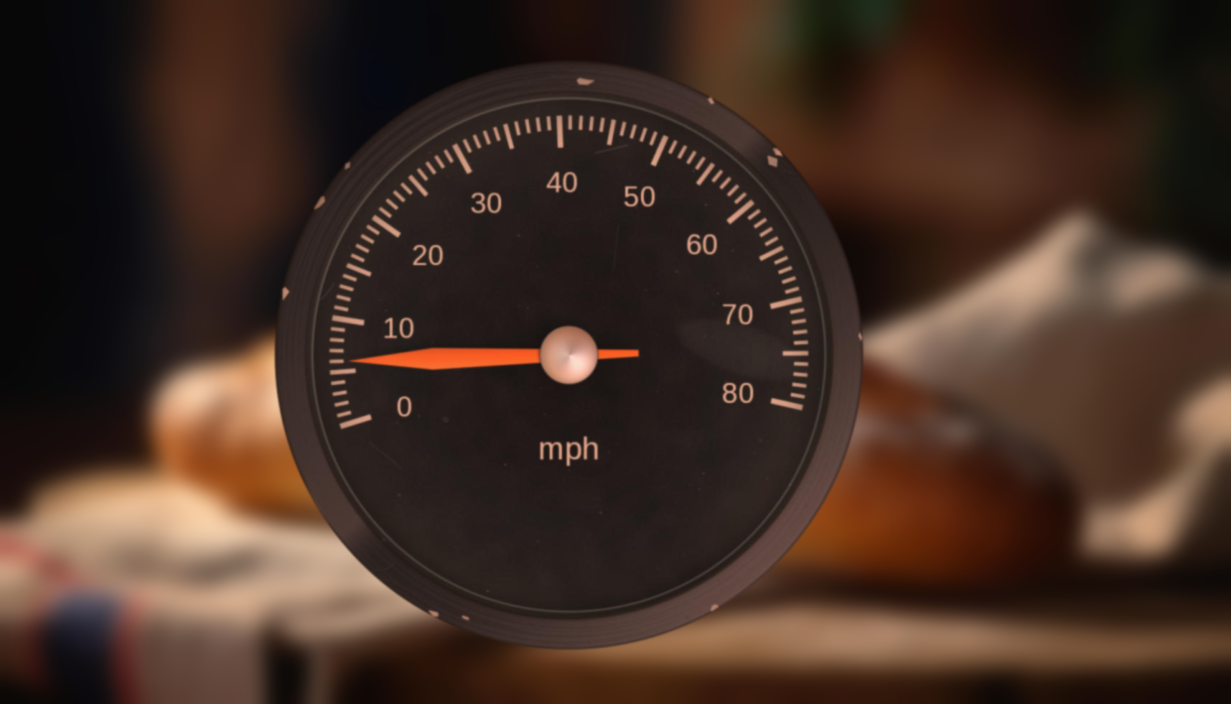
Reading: 6 mph
